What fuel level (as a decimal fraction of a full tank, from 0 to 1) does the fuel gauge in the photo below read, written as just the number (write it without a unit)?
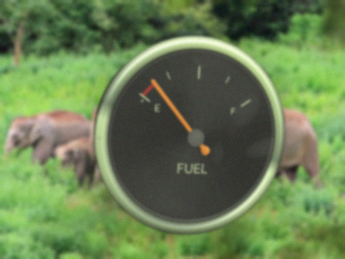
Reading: 0.125
